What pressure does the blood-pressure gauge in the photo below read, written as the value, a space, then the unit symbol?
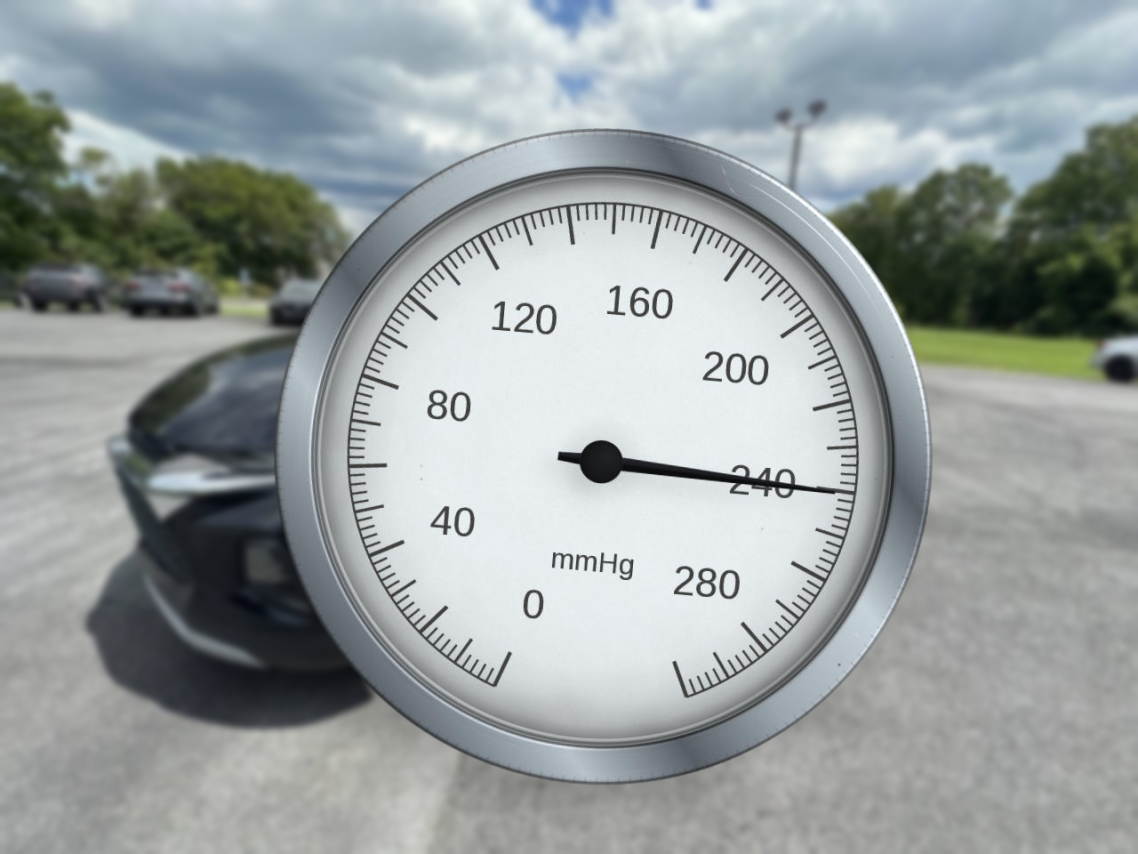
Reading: 240 mmHg
